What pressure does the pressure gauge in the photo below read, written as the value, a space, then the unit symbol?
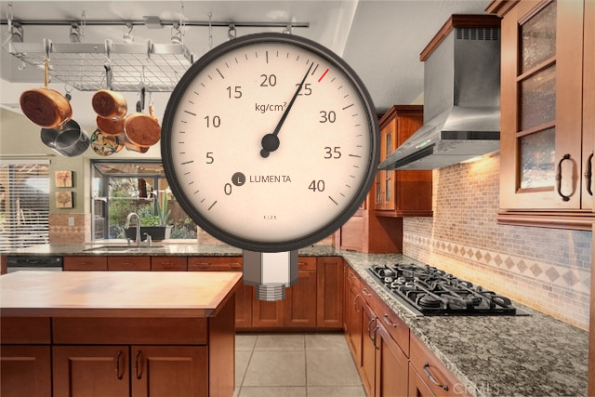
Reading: 24.5 kg/cm²
